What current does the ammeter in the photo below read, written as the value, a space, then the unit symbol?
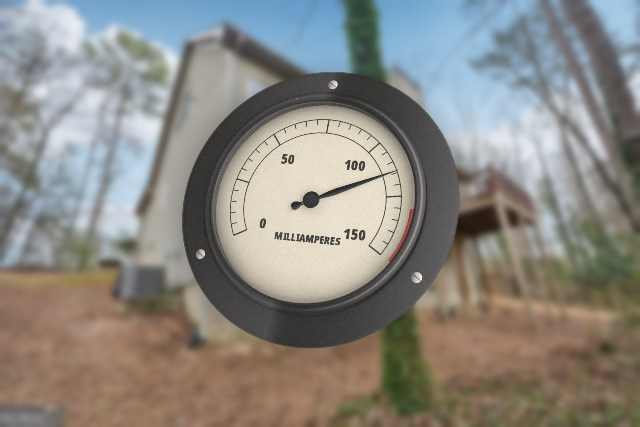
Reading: 115 mA
